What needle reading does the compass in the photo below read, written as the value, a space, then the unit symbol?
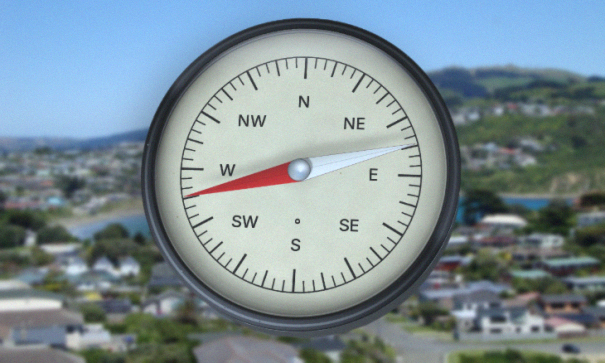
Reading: 255 °
